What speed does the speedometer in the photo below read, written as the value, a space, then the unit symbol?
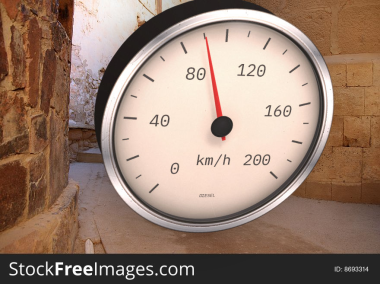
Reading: 90 km/h
